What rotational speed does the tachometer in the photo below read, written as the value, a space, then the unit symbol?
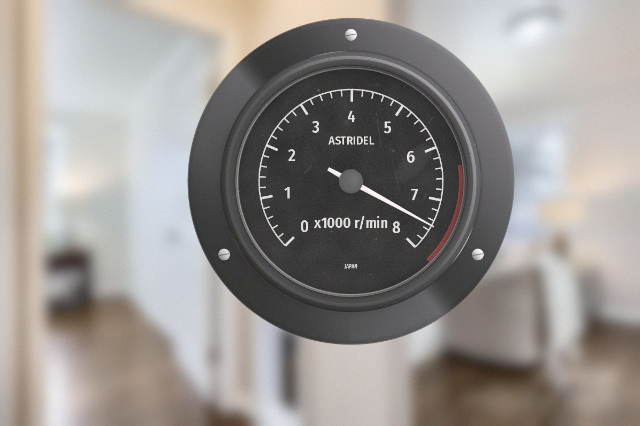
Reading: 7500 rpm
